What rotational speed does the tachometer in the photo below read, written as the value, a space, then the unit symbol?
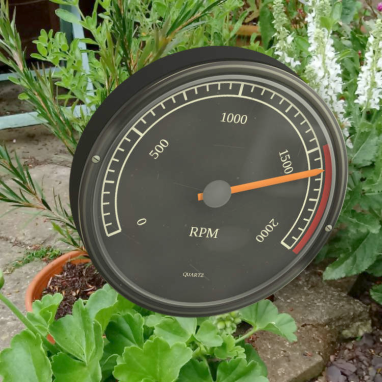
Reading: 1600 rpm
